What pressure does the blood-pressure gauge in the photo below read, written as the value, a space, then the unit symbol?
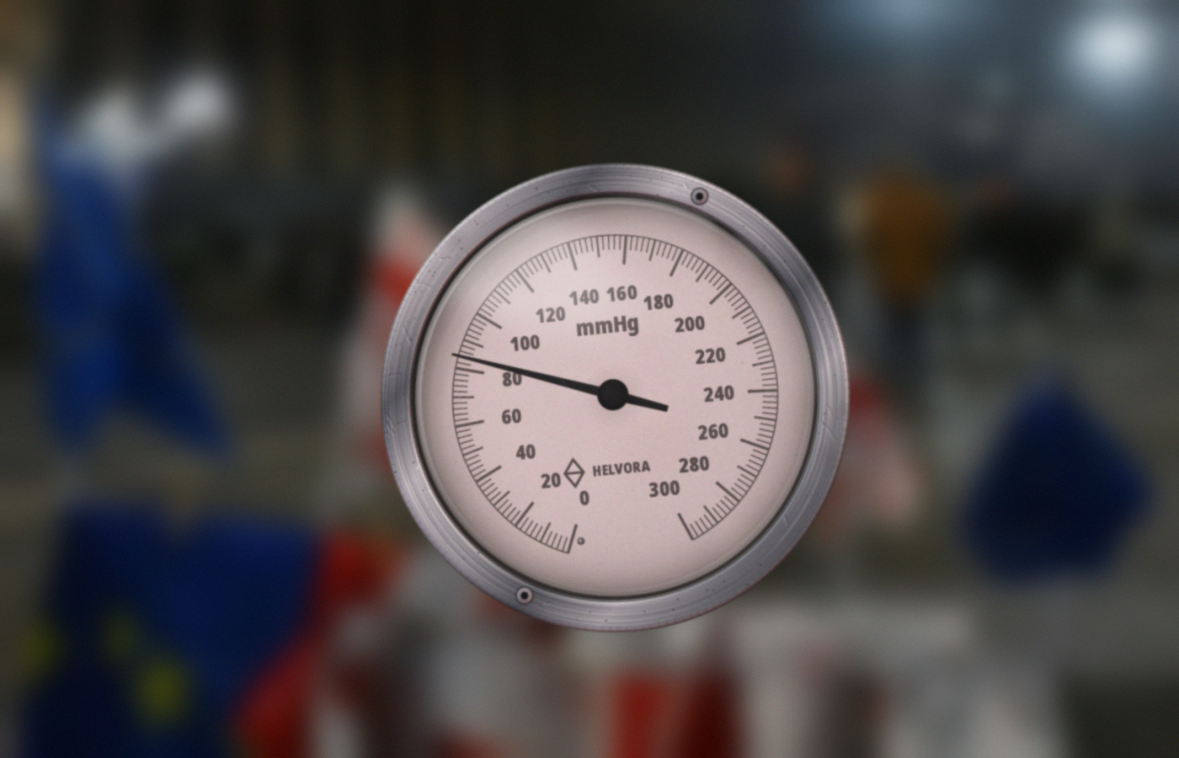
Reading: 84 mmHg
